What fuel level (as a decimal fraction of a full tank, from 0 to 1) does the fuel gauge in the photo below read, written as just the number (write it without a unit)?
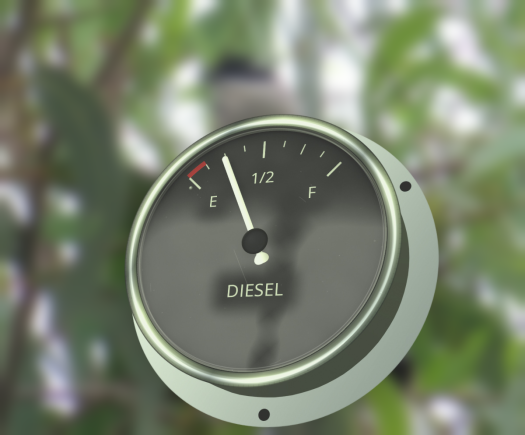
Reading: 0.25
